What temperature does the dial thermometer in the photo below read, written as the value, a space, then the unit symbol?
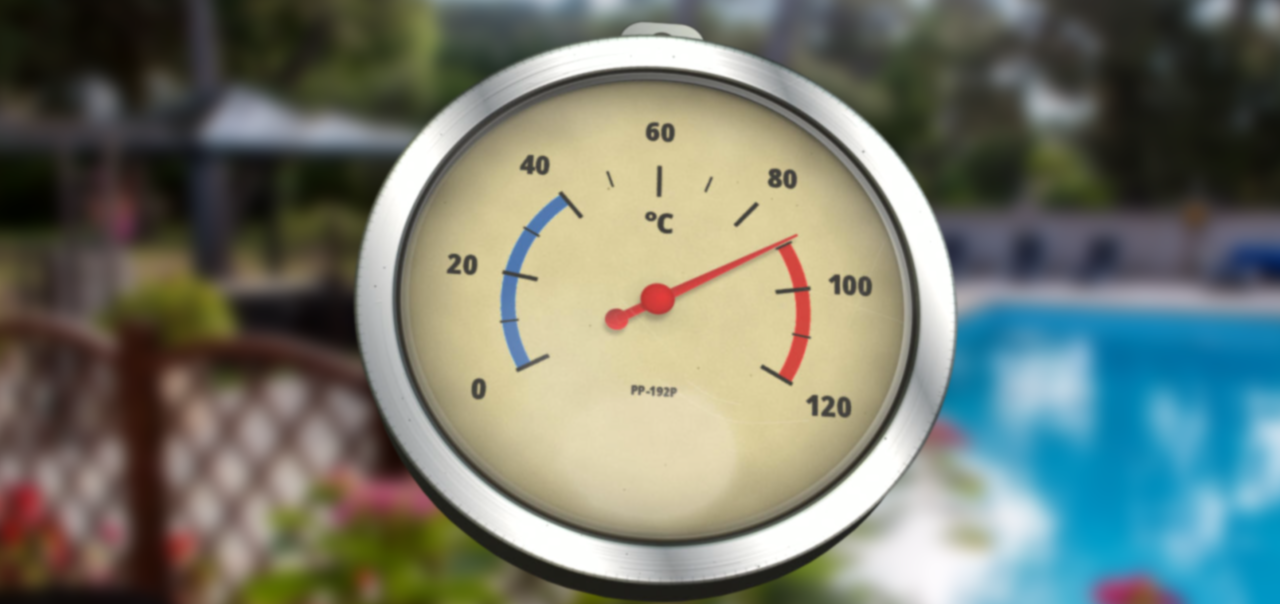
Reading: 90 °C
